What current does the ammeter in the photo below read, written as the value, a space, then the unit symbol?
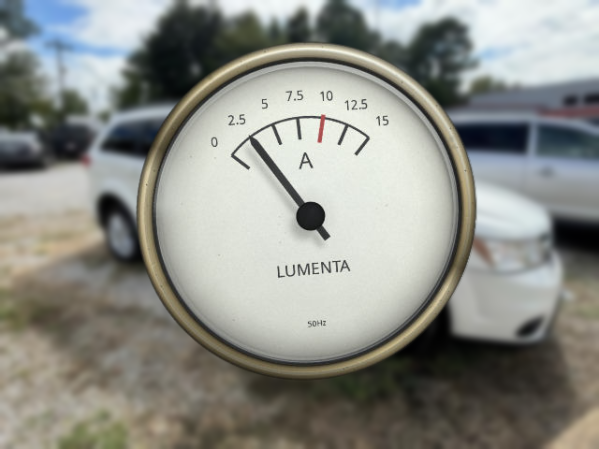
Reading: 2.5 A
